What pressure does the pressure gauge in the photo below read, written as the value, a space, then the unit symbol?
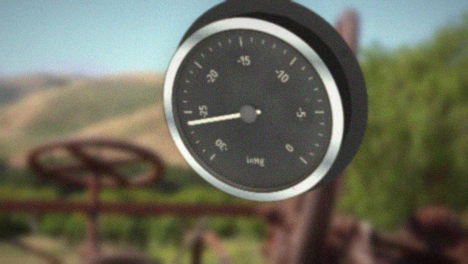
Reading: -26 inHg
